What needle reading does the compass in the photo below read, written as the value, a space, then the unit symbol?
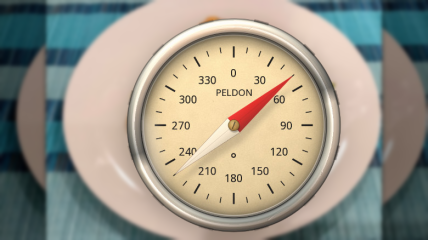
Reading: 50 °
